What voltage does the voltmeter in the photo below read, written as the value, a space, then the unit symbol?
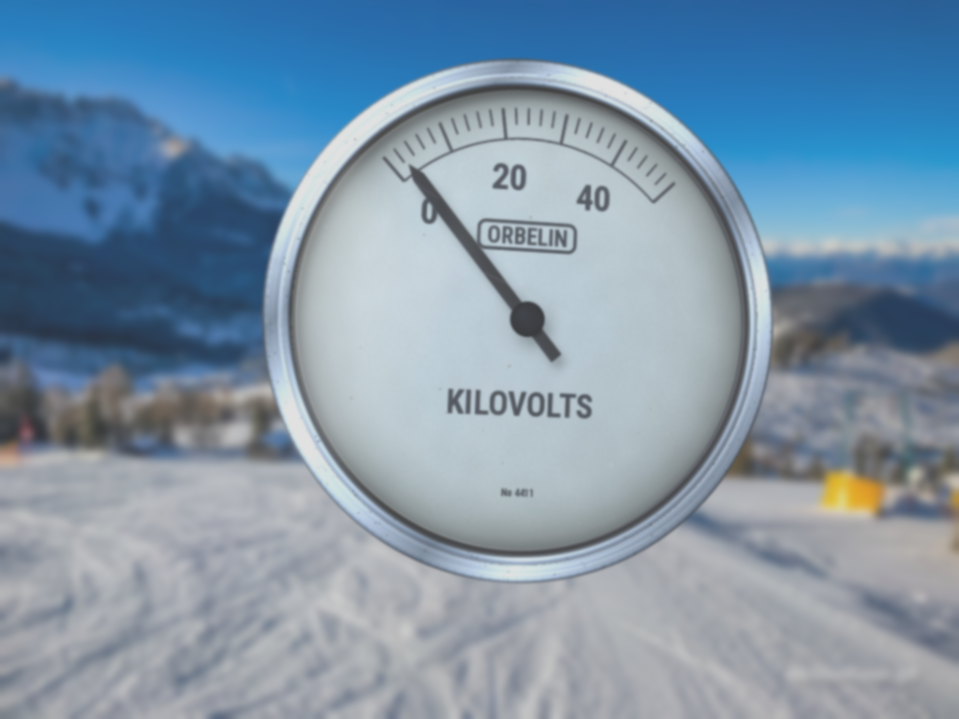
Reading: 2 kV
